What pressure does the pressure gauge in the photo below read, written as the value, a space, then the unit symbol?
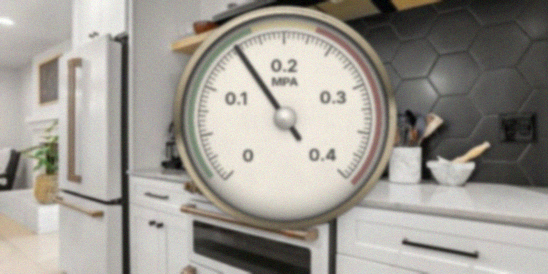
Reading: 0.15 MPa
